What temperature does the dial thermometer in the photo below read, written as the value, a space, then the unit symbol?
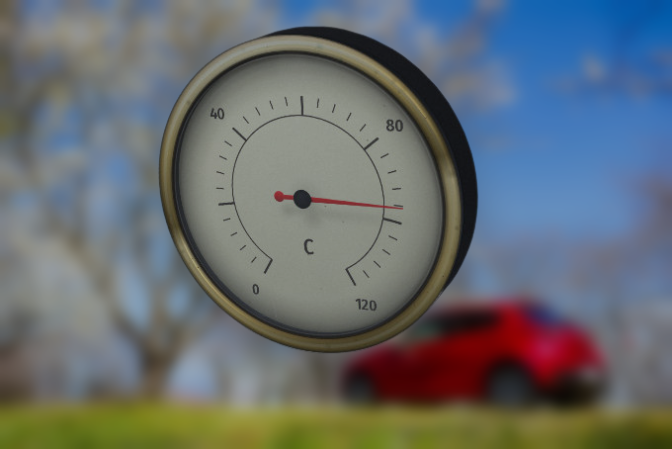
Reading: 96 °C
